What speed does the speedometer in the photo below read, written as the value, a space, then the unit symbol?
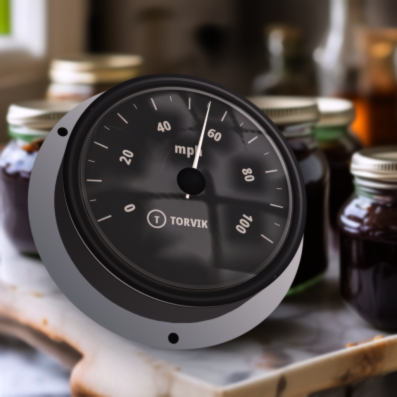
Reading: 55 mph
